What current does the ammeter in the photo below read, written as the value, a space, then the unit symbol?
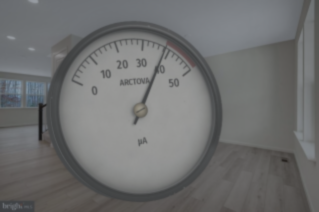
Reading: 38 µA
